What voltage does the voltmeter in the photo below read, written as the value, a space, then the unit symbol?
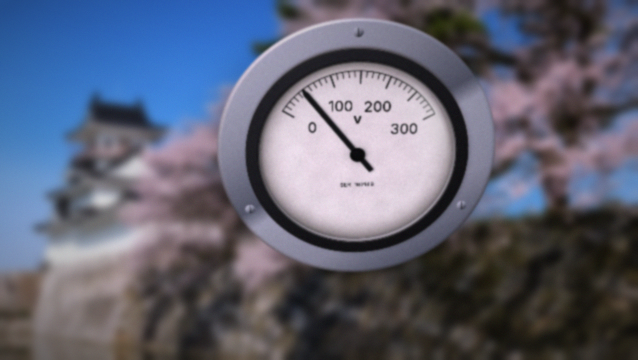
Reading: 50 V
